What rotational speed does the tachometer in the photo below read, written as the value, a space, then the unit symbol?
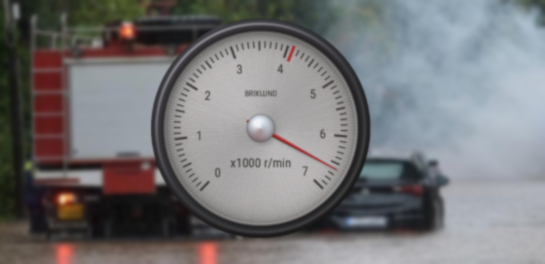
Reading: 6600 rpm
